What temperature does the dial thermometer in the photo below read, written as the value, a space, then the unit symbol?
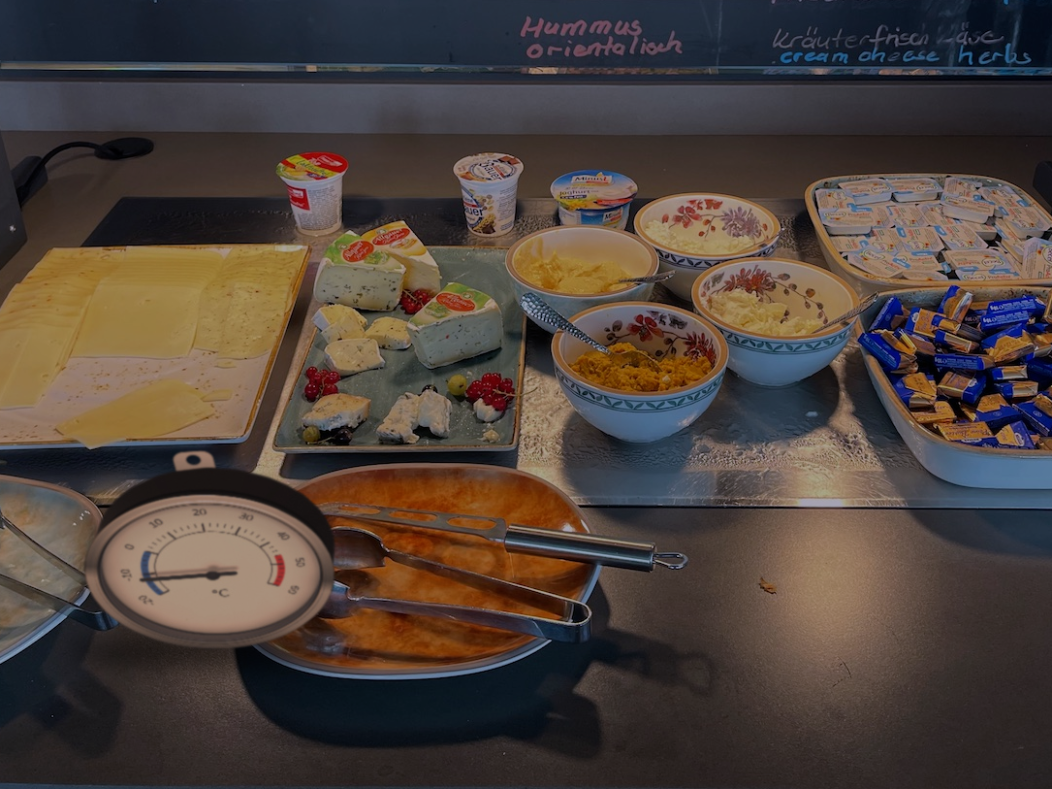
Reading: -10 °C
